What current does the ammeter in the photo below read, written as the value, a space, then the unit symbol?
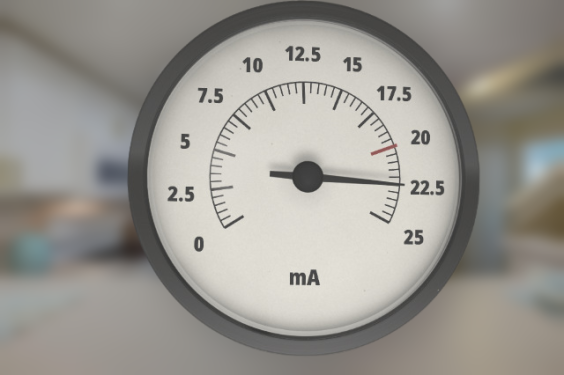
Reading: 22.5 mA
